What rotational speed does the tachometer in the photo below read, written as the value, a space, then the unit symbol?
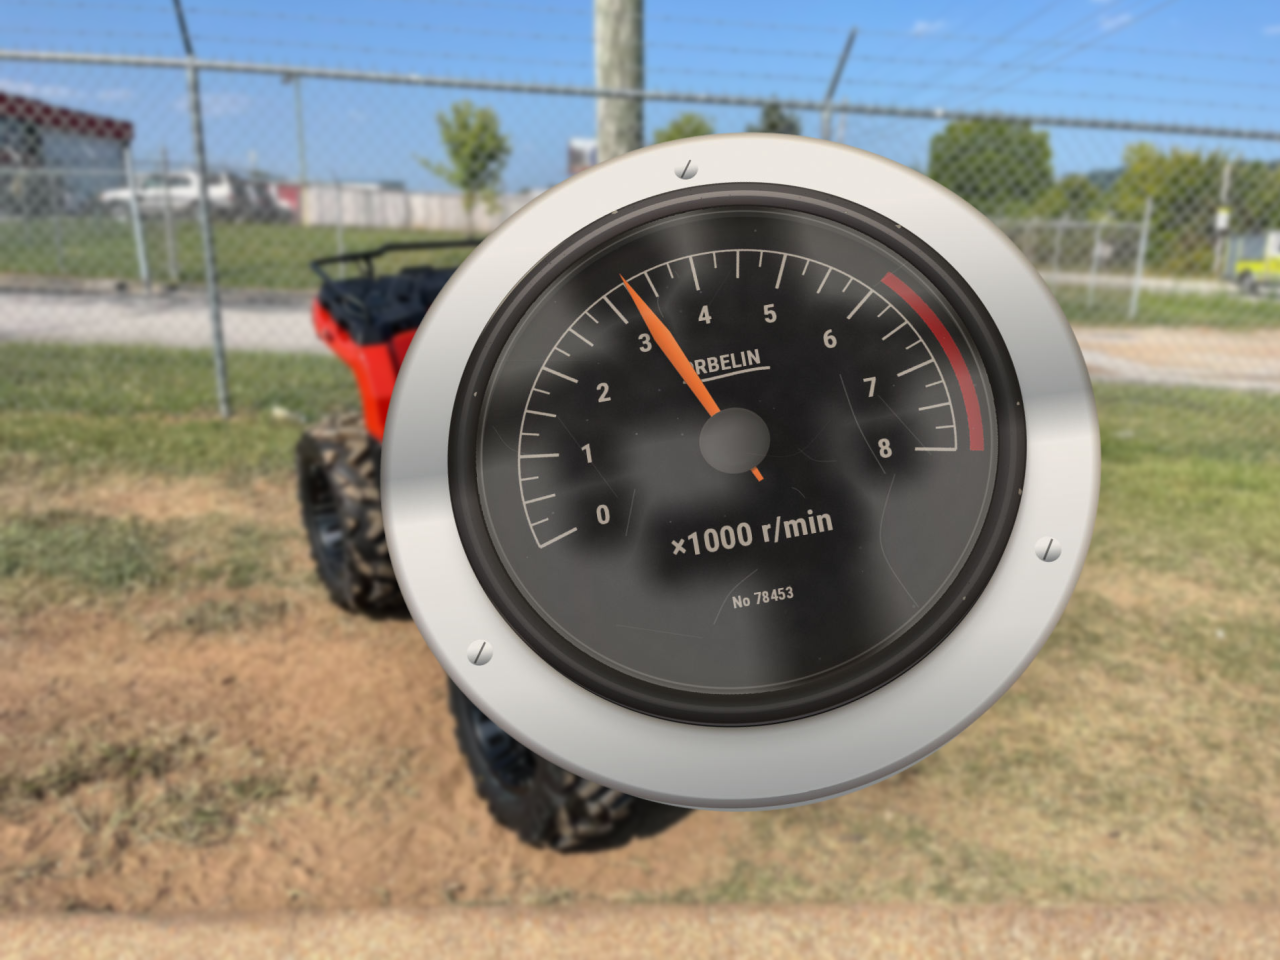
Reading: 3250 rpm
